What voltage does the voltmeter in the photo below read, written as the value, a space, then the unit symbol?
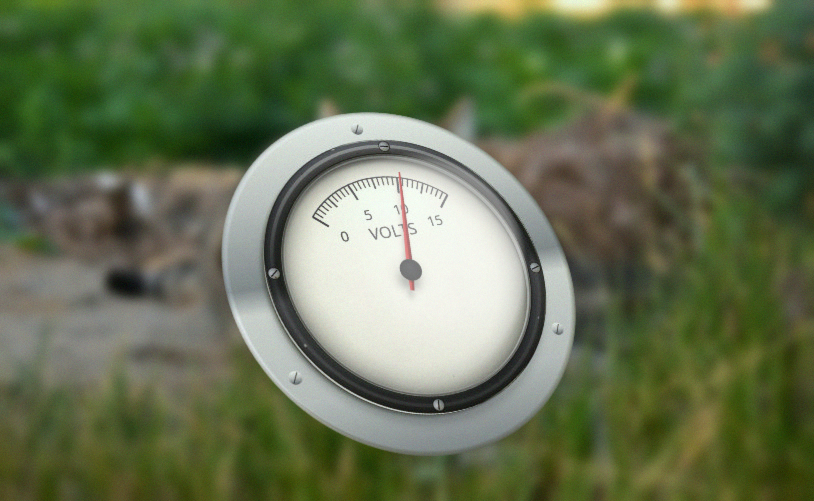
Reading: 10 V
